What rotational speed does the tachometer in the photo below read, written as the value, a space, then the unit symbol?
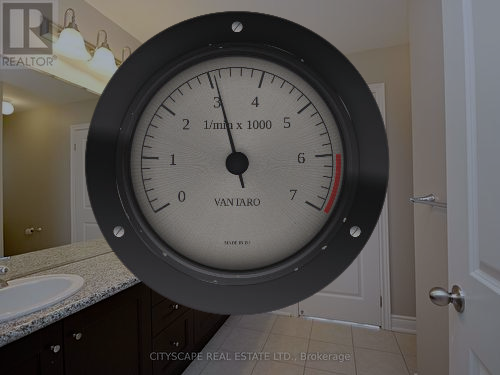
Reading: 3100 rpm
